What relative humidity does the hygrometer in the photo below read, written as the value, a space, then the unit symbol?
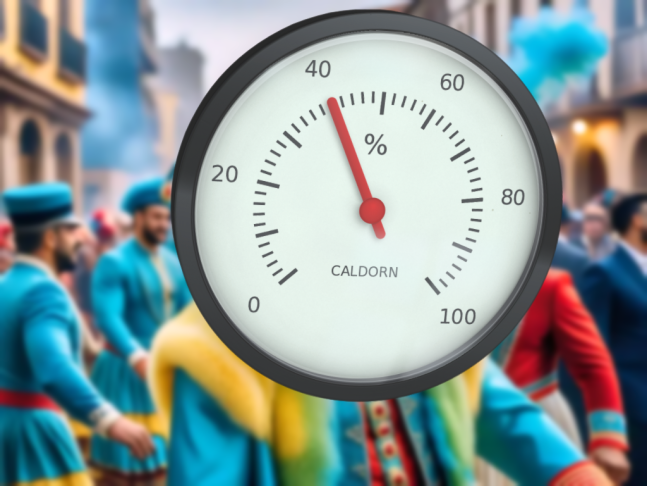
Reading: 40 %
